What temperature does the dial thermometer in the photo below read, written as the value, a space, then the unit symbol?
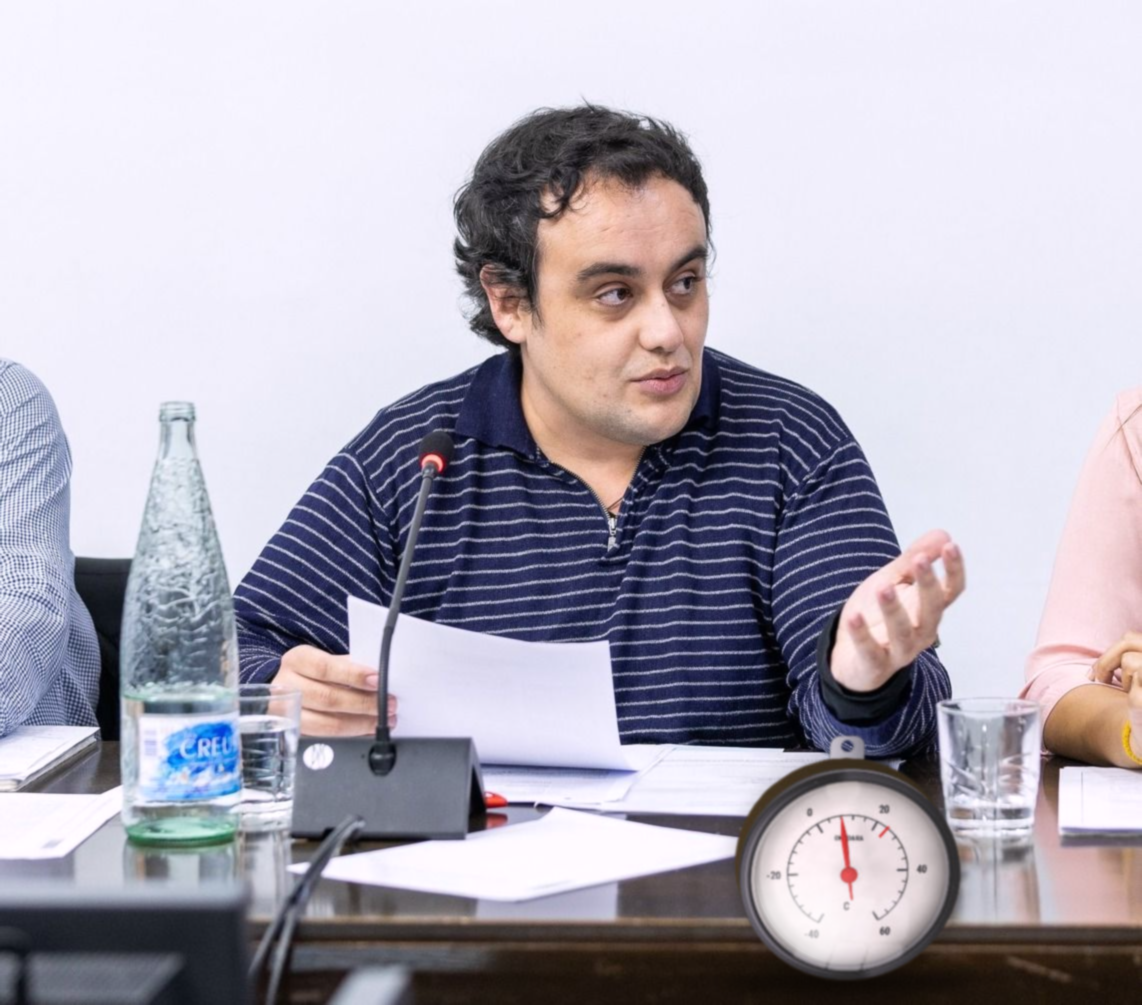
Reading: 8 °C
